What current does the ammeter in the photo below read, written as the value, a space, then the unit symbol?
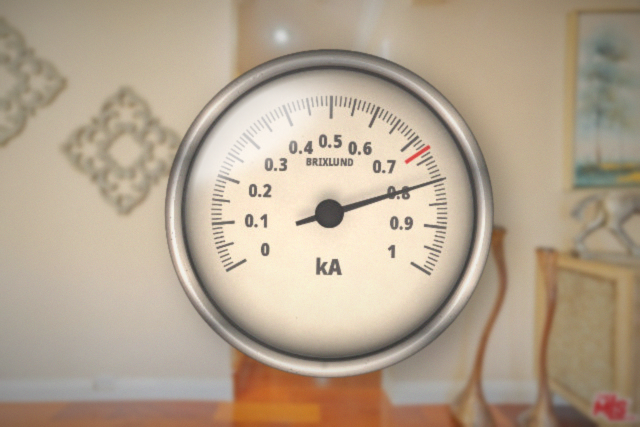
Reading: 0.8 kA
